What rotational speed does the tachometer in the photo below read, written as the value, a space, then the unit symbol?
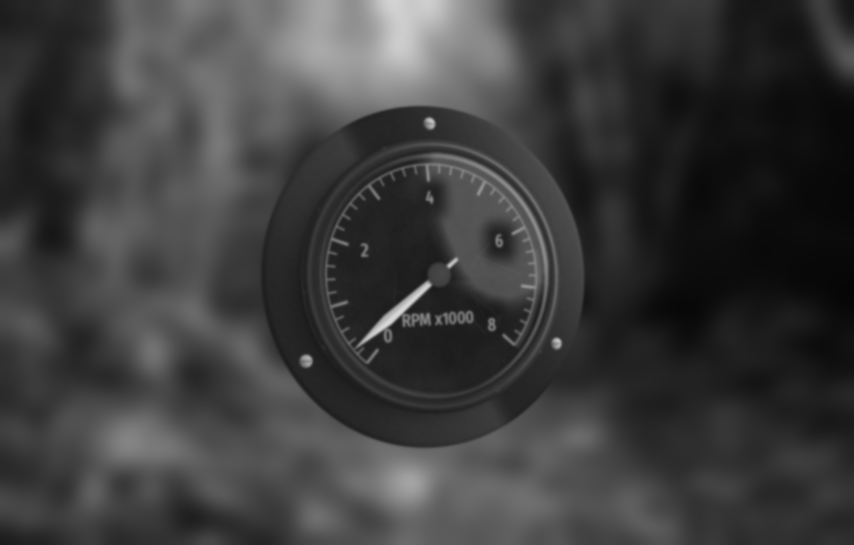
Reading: 300 rpm
